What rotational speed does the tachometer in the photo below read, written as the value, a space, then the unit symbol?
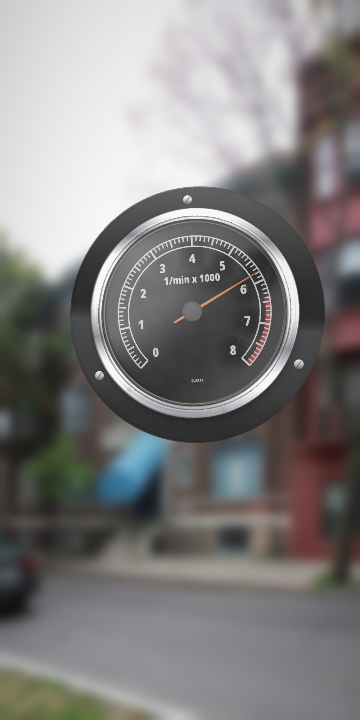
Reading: 5800 rpm
